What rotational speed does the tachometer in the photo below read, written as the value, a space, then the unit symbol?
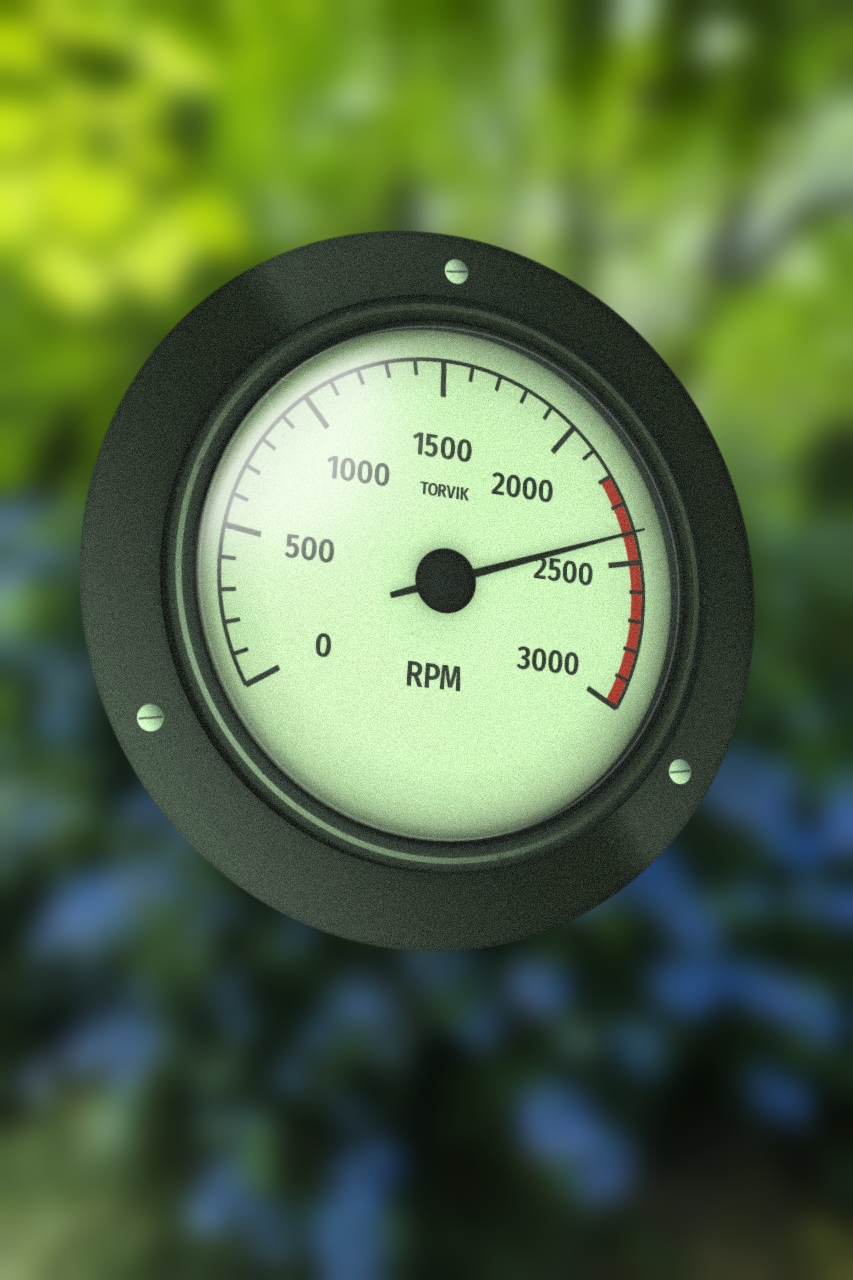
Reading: 2400 rpm
